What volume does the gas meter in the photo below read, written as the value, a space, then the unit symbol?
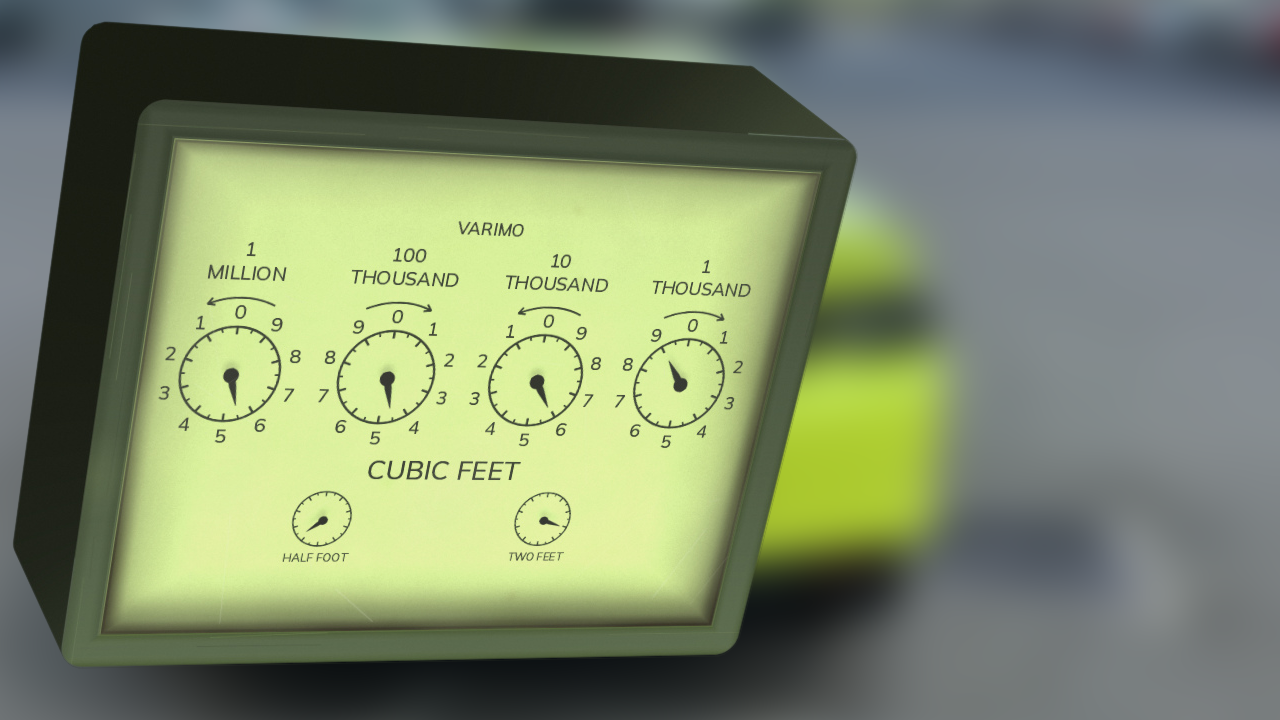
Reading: 545900 ft³
